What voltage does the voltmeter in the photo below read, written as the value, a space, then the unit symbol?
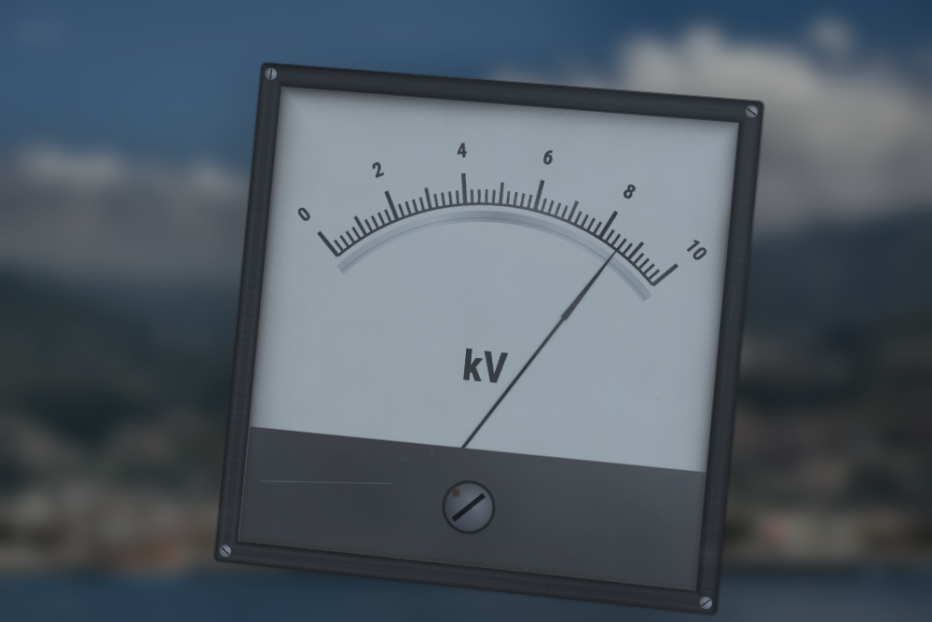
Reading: 8.6 kV
